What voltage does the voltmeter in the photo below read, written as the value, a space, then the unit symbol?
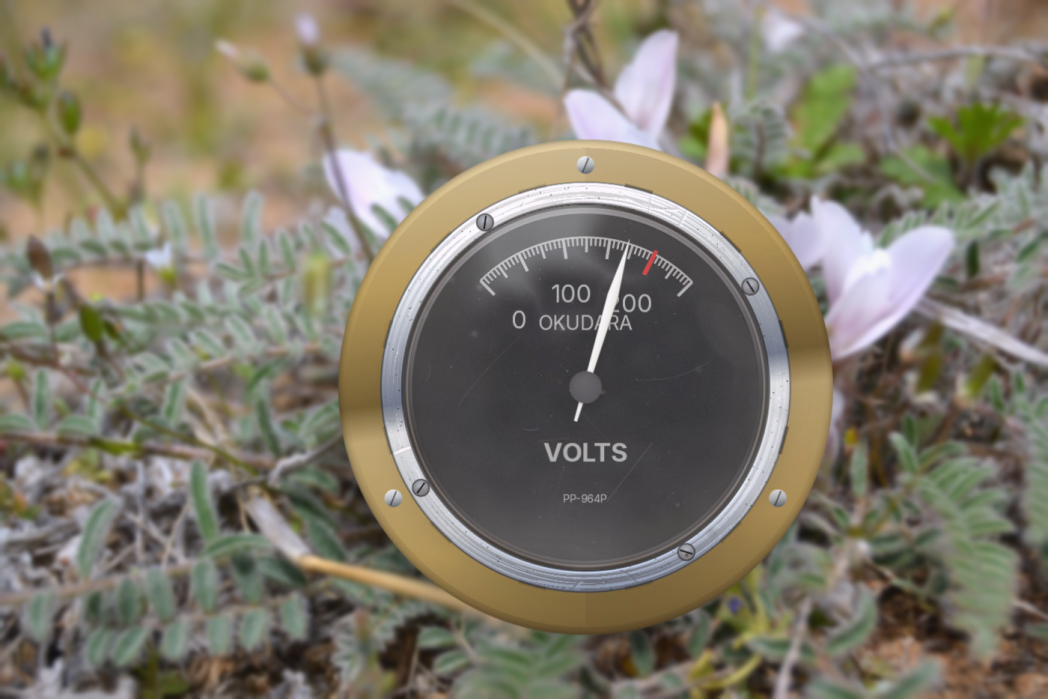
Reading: 170 V
